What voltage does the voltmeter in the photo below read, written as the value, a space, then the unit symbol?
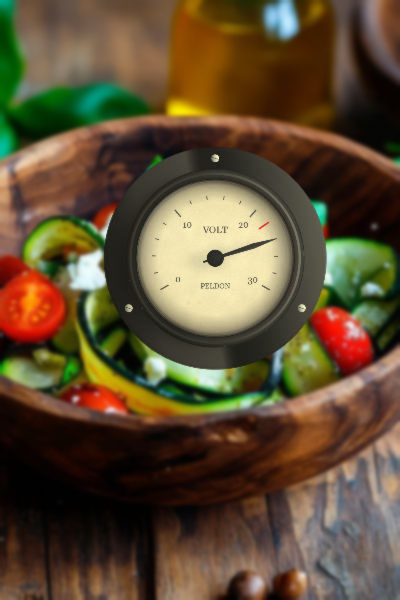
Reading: 24 V
